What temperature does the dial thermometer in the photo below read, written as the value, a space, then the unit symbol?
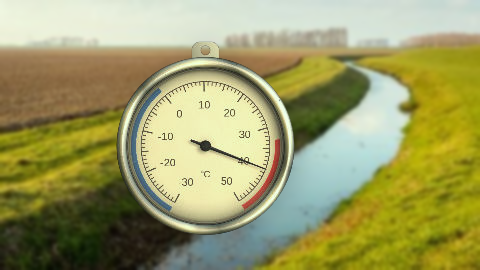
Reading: 40 °C
